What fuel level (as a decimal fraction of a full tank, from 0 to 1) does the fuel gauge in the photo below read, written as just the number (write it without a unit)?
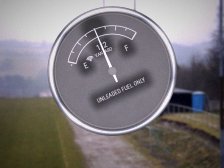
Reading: 0.5
